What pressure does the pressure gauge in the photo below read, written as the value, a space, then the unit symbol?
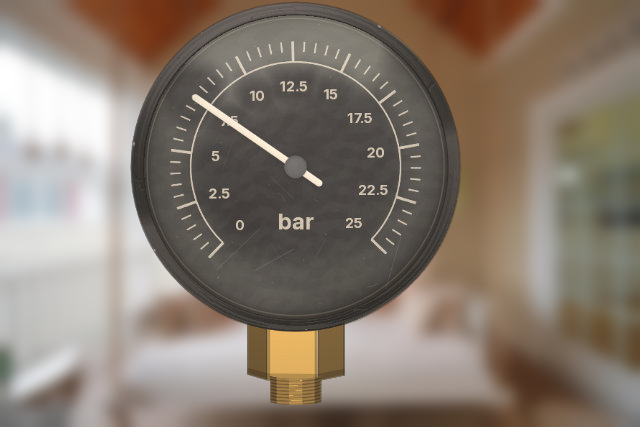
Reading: 7.5 bar
